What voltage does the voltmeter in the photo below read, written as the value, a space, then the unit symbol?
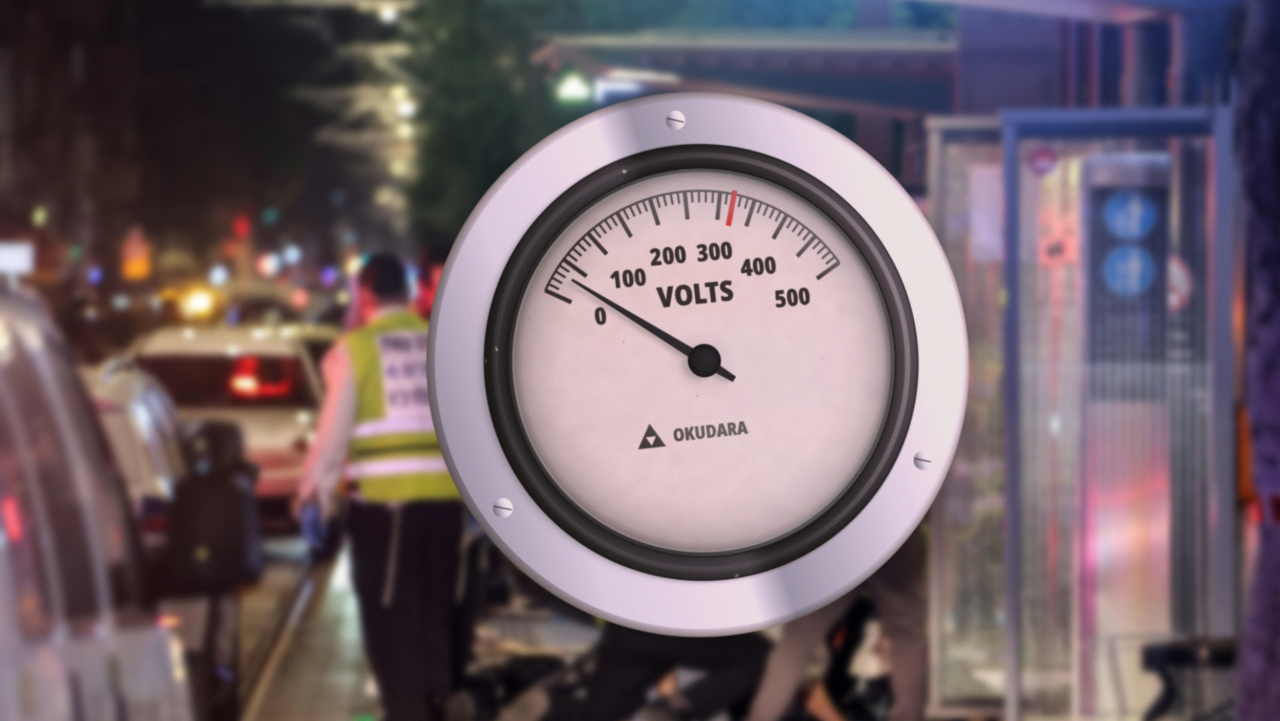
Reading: 30 V
